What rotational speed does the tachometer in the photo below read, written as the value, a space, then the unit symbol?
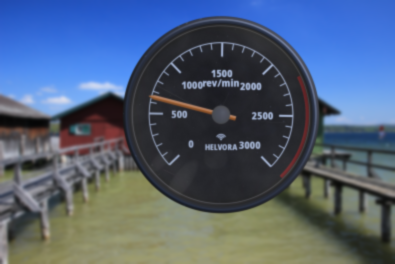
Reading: 650 rpm
